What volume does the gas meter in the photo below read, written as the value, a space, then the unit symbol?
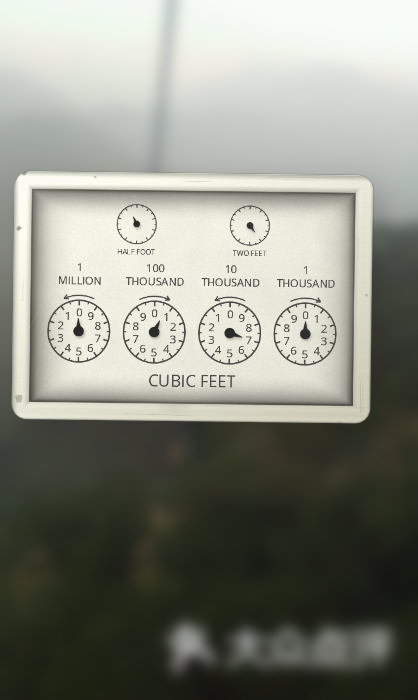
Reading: 7000 ft³
